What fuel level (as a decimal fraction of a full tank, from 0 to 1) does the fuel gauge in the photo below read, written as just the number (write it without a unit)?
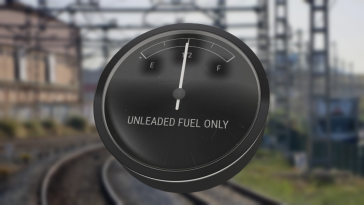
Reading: 0.5
